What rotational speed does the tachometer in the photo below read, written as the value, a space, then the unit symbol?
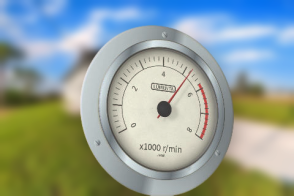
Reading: 5200 rpm
